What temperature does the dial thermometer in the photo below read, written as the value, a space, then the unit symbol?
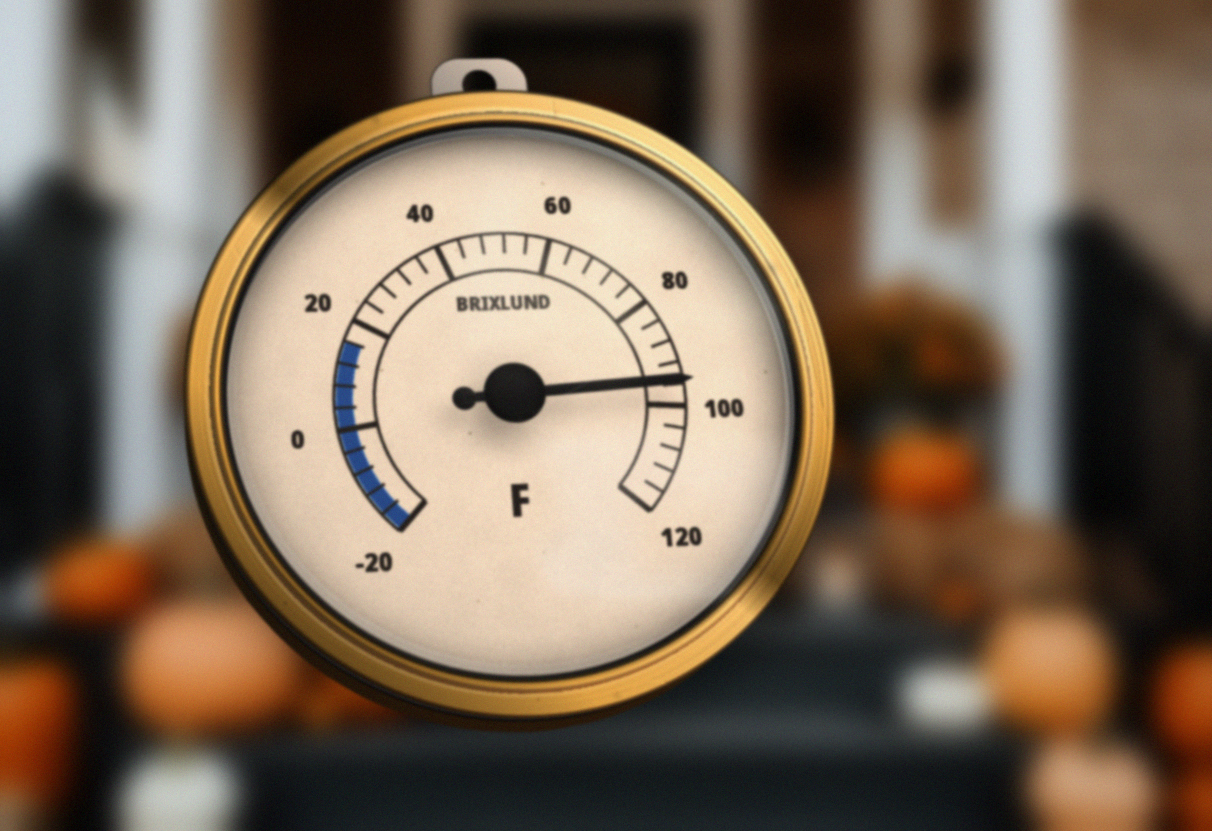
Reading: 96 °F
